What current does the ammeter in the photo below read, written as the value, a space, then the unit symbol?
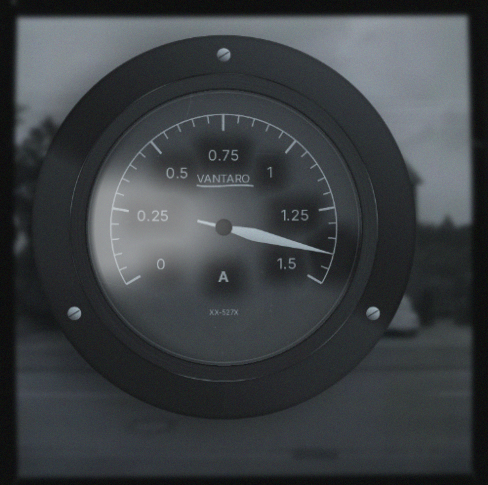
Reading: 1.4 A
